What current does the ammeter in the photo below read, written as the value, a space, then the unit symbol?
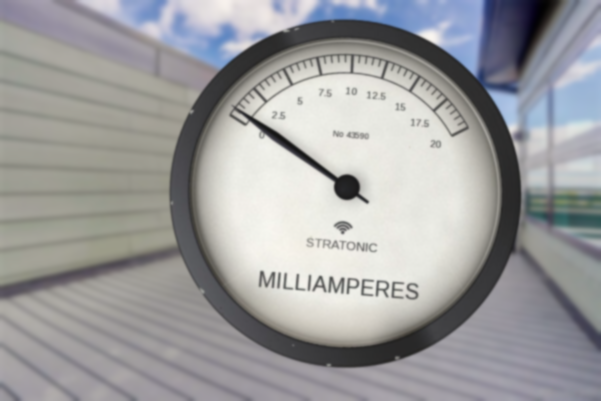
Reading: 0.5 mA
